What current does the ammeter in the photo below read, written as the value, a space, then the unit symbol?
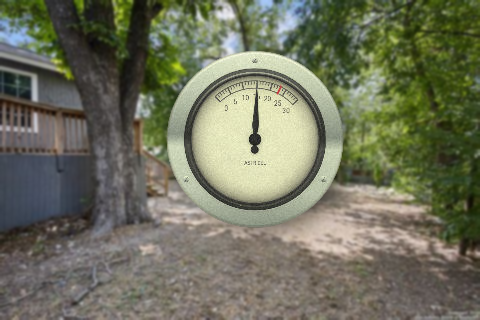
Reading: 15 A
